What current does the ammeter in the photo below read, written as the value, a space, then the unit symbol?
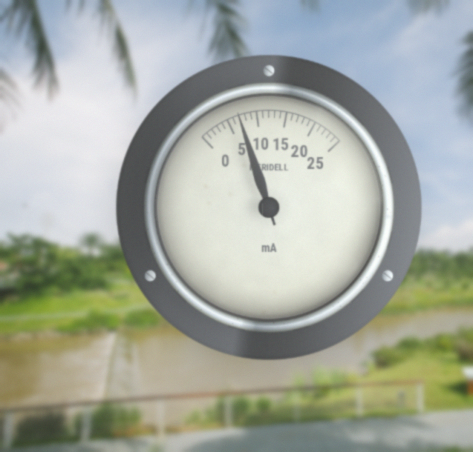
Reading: 7 mA
